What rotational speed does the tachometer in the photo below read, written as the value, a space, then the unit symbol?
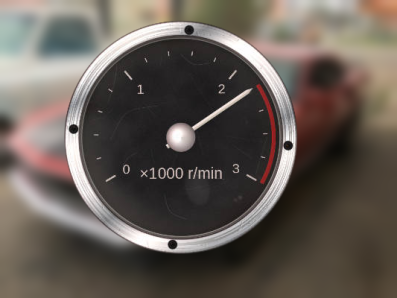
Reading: 2200 rpm
